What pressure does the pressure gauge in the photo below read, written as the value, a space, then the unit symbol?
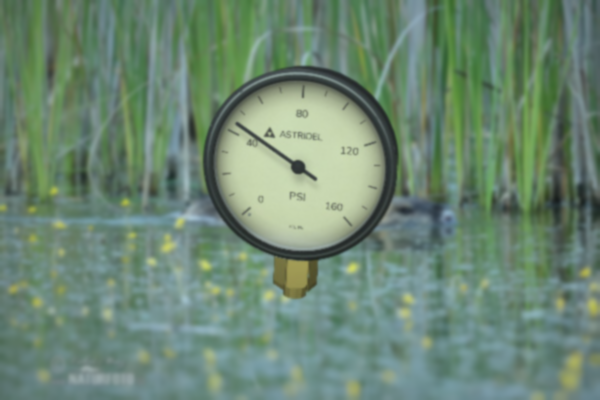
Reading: 45 psi
